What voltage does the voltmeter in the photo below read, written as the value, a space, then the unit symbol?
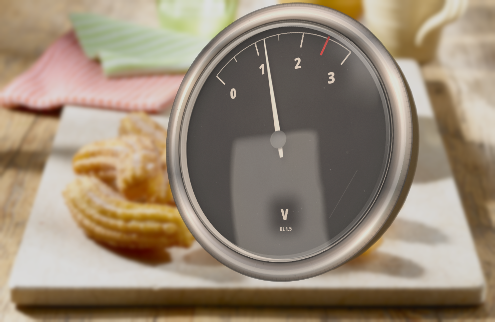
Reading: 1.25 V
